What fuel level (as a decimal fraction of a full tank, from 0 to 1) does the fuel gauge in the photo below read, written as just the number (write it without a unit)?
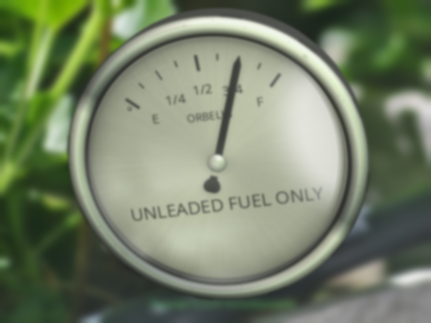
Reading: 0.75
